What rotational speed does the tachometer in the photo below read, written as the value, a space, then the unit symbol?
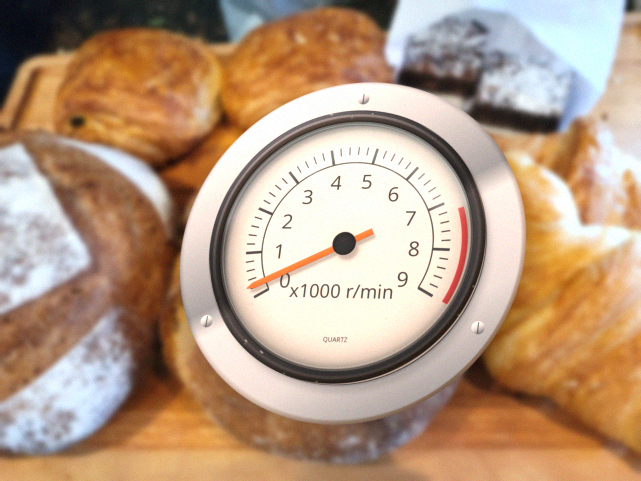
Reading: 200 rpm
